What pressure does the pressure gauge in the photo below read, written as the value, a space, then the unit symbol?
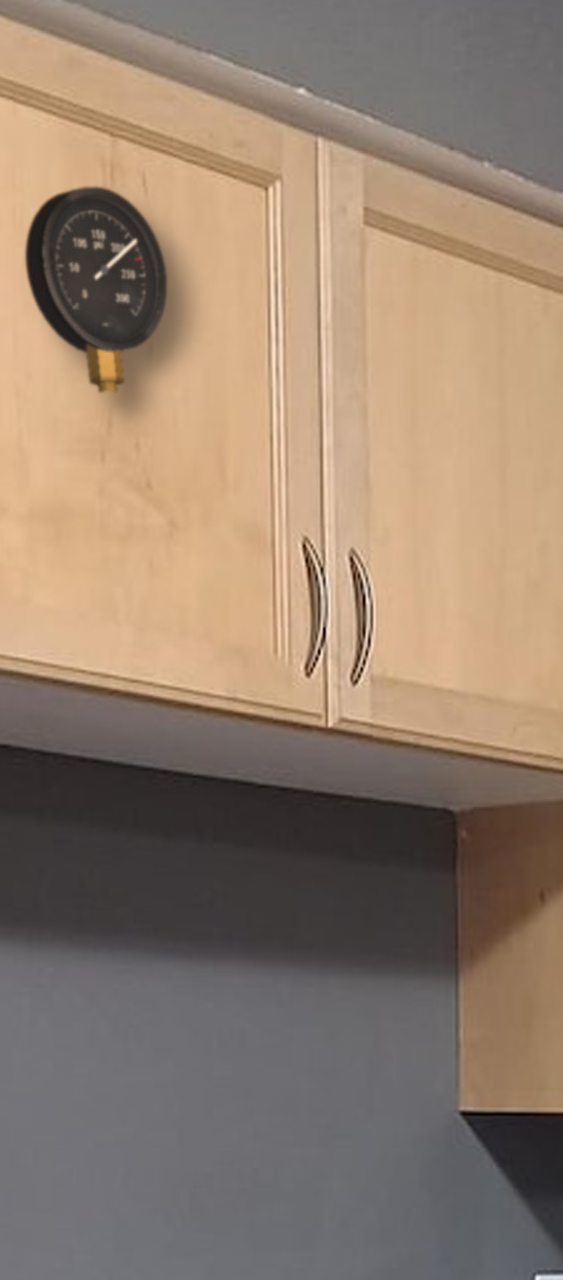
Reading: 210 psi
